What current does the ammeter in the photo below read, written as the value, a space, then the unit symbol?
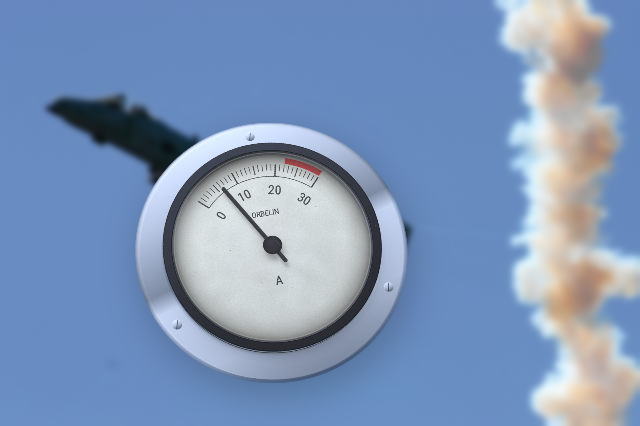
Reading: 6 A
